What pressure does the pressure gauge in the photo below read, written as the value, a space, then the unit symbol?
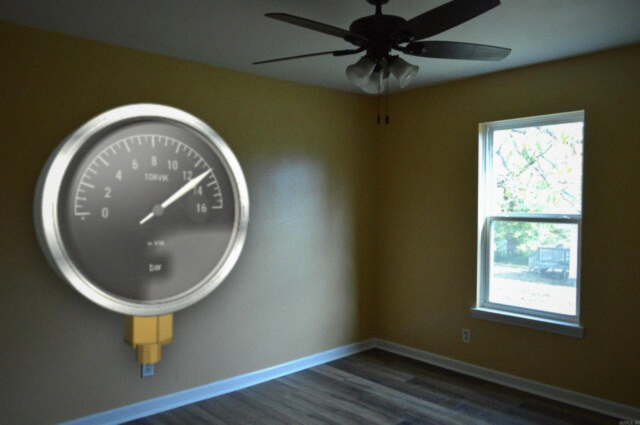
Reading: 13 bar
